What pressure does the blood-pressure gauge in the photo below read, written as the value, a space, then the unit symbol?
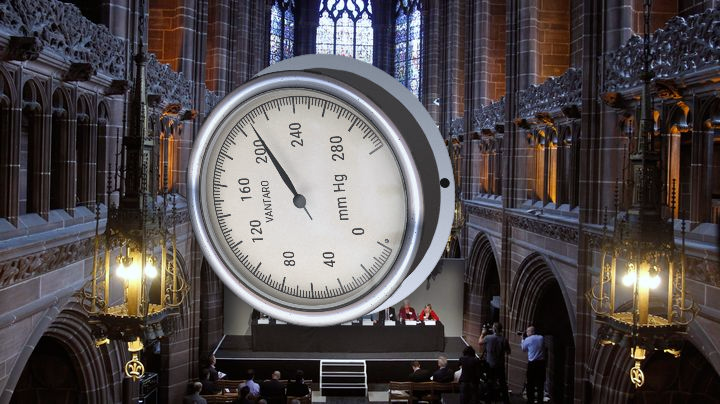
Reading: 210 mmHg
